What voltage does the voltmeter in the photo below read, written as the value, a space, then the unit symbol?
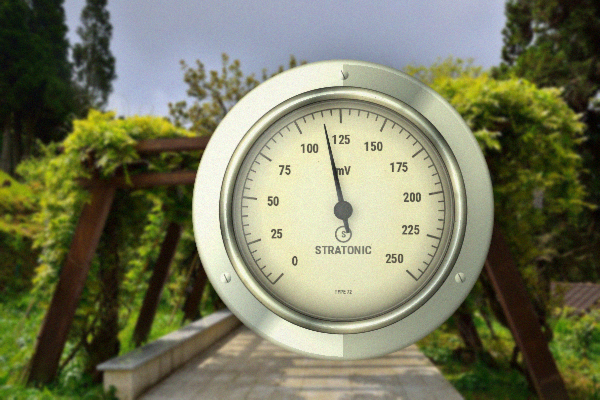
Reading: 115 mV
